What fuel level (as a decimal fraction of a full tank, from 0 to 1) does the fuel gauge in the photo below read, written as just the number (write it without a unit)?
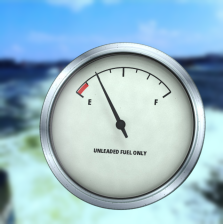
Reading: 0.25
